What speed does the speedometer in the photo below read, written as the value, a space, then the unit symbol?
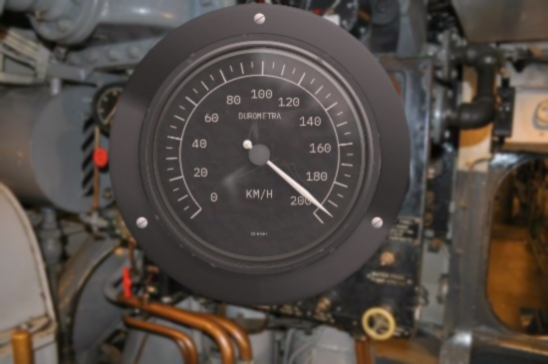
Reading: 195 km/h
